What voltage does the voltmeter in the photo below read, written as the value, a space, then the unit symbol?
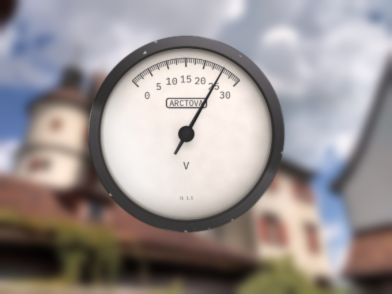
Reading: 25 V
